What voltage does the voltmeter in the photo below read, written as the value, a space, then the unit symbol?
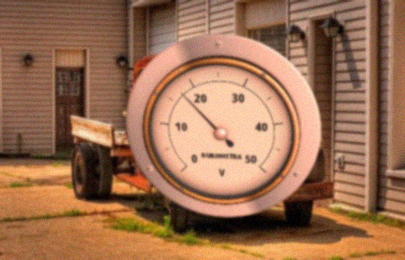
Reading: 17.5 V
